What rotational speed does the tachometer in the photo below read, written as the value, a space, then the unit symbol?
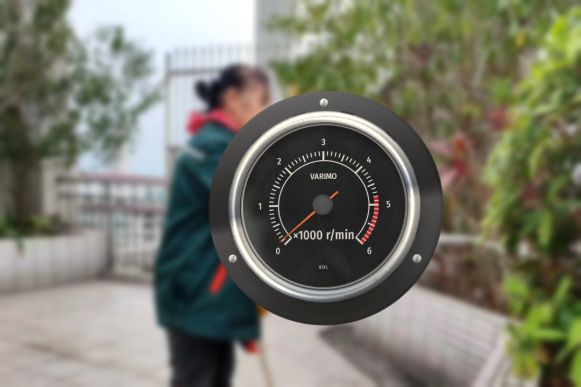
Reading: 100 rpm
